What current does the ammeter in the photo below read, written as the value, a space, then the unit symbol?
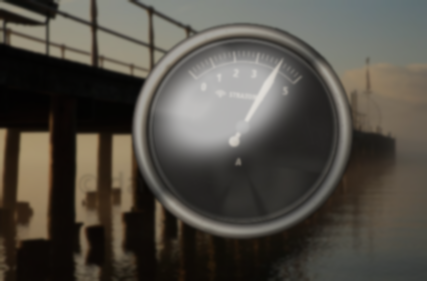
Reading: 4 A
